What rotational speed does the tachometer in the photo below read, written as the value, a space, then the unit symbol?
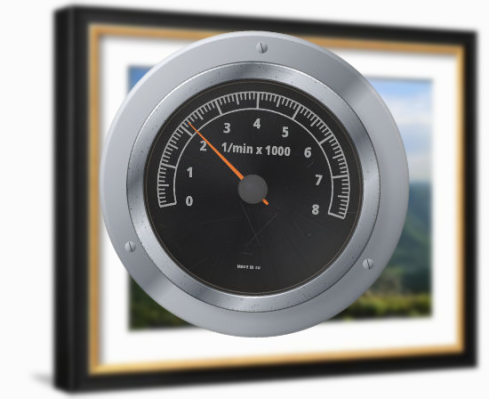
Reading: 2200 rpm
